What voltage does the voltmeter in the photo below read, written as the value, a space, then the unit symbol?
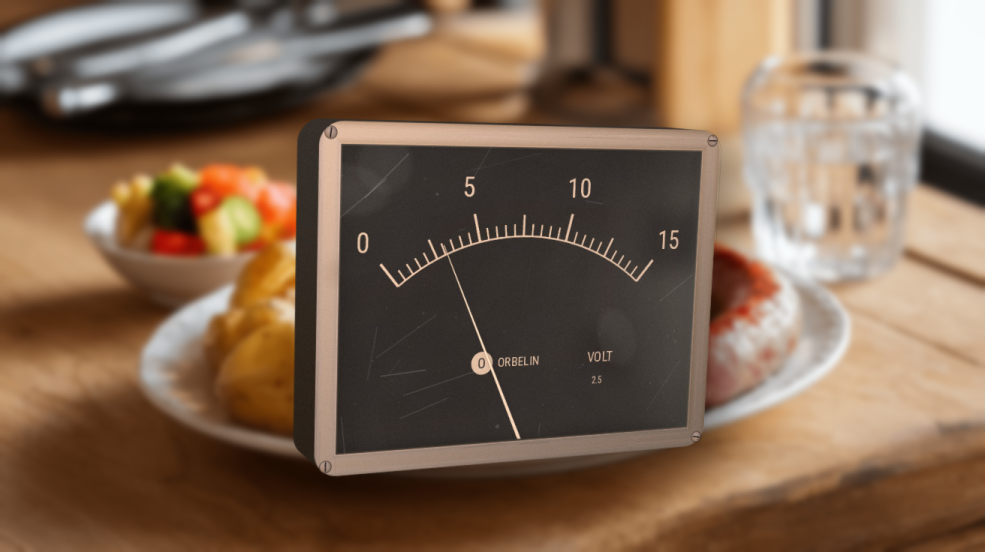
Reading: 3 V
